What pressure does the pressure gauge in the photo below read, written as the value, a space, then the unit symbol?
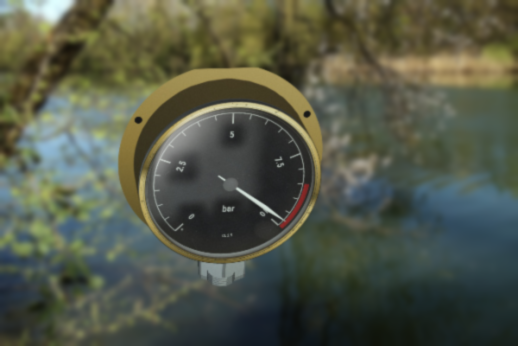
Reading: 9.75 bar
